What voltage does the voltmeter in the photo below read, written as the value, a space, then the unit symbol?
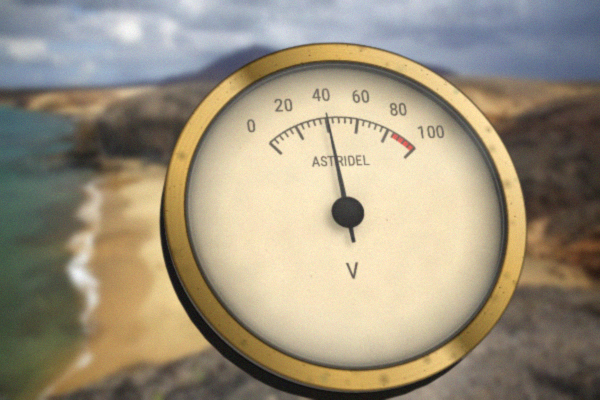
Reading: 40 V
